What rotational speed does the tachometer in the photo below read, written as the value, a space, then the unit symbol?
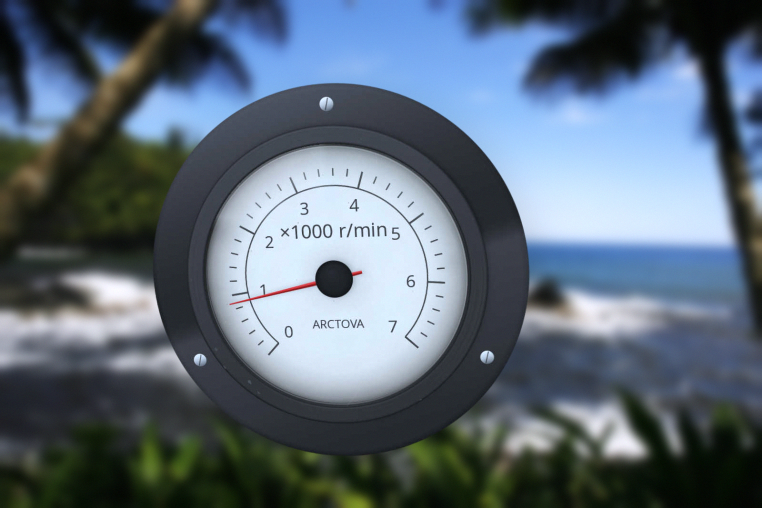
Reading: 900 rpm
